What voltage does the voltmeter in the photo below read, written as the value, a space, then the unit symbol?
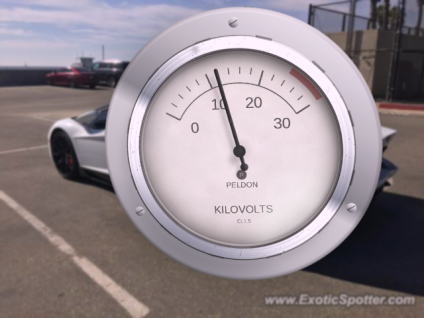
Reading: 12 kV
